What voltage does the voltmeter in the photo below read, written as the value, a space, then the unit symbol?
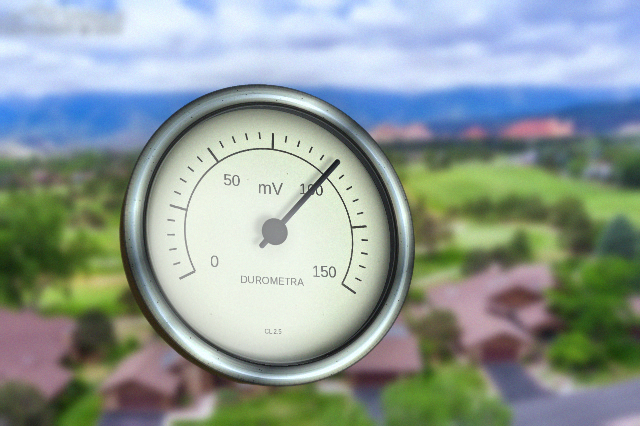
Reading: 100 mV
